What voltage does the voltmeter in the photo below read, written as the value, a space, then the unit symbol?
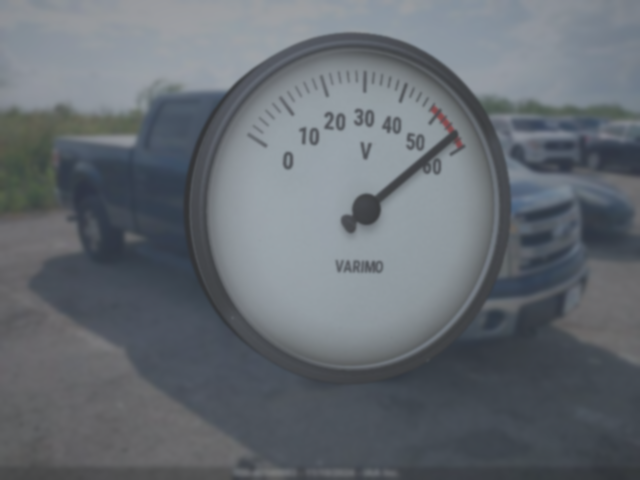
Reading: 56 V
